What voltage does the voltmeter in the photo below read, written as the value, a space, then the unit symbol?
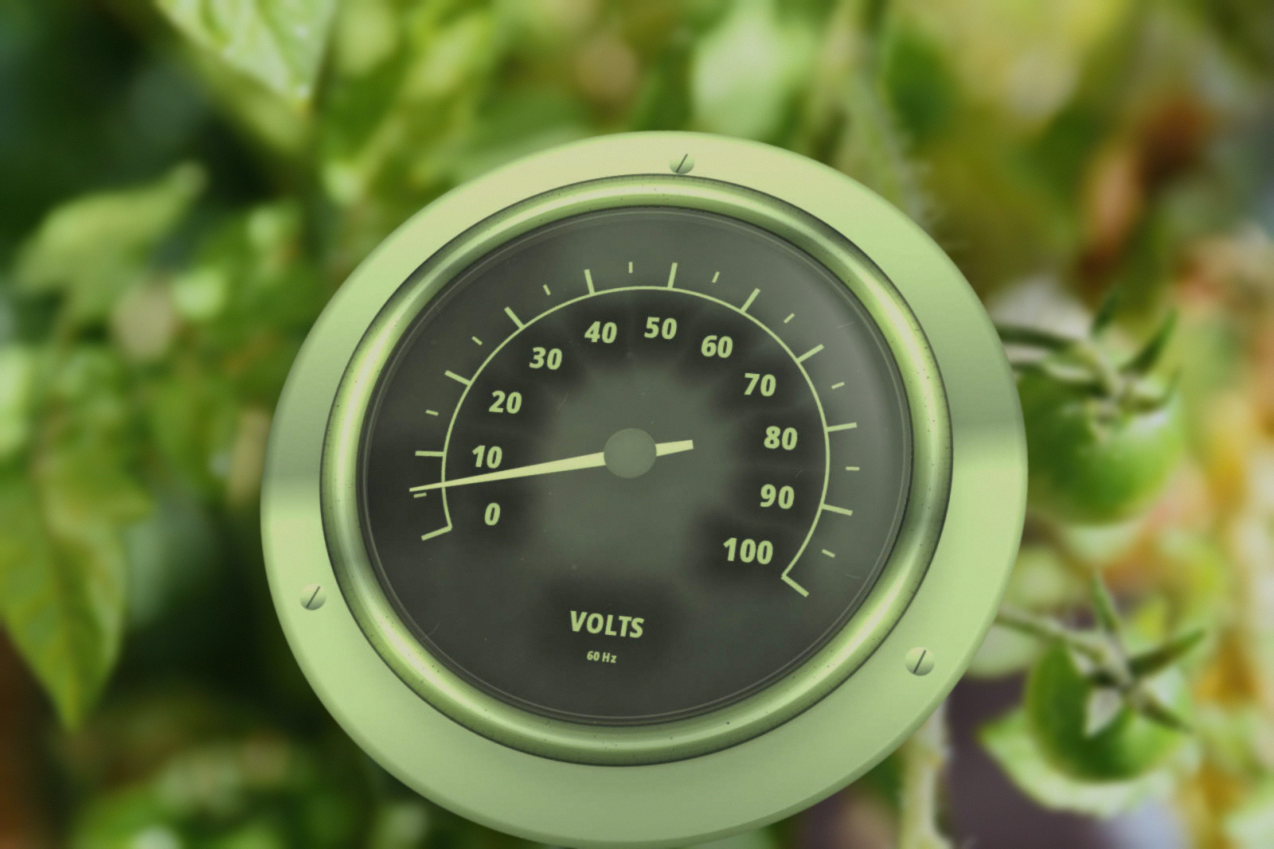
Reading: 5 V
